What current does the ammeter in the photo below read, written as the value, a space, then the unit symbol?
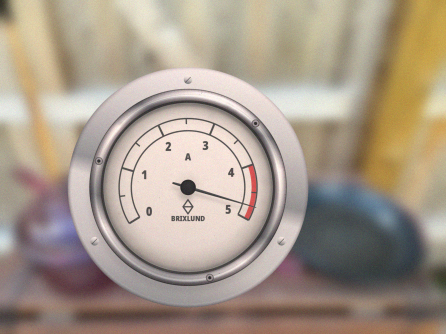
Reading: 4.75 A
